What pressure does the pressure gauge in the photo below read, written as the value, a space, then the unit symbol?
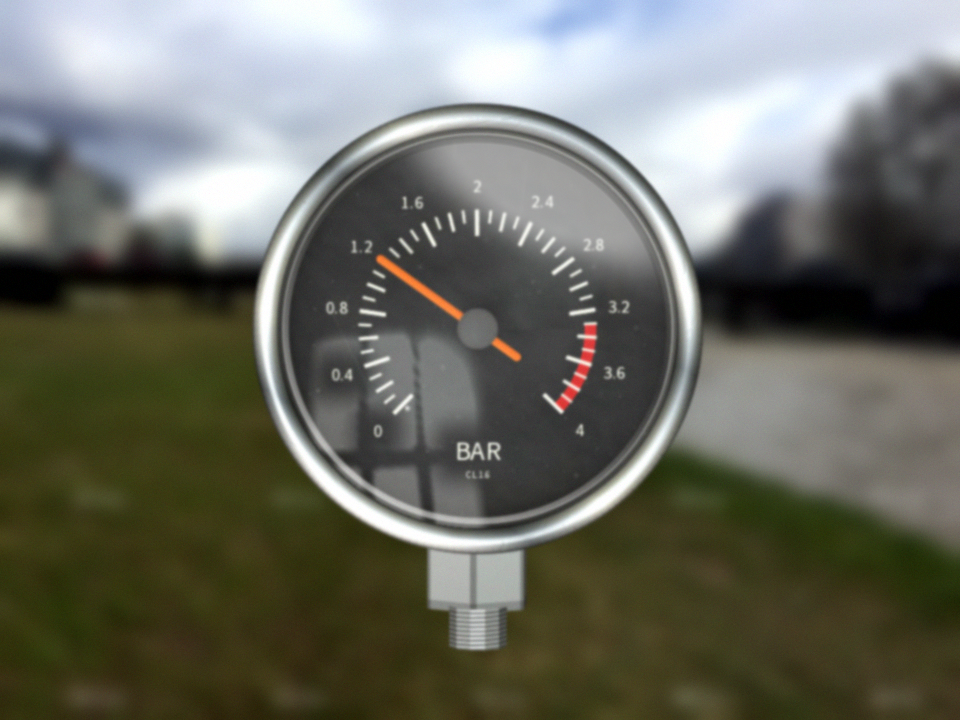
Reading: 1.2 bar
